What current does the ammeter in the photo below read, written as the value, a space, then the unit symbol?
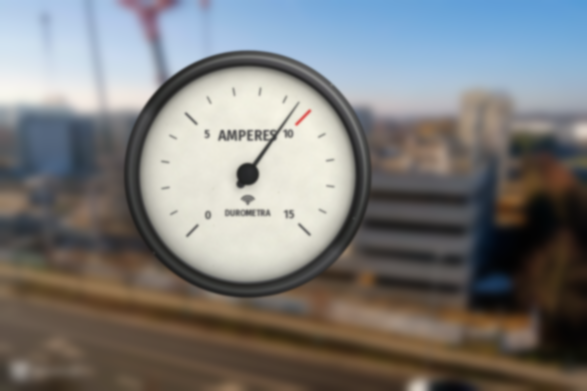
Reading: 9.5 A
